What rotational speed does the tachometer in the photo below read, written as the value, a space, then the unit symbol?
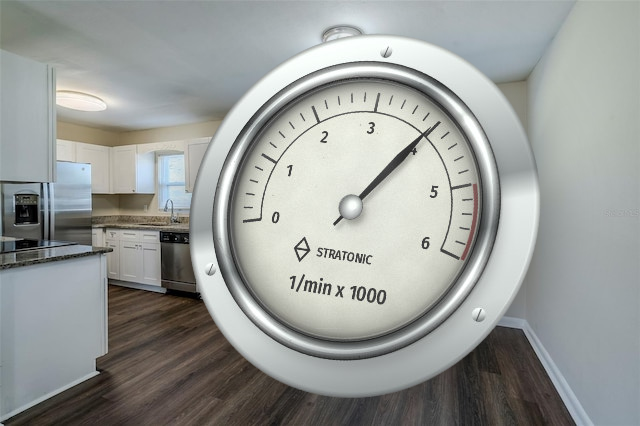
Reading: 4000 rpm
